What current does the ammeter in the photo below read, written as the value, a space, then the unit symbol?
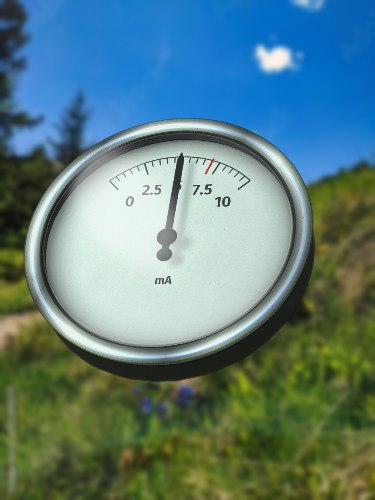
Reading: 5 mA
